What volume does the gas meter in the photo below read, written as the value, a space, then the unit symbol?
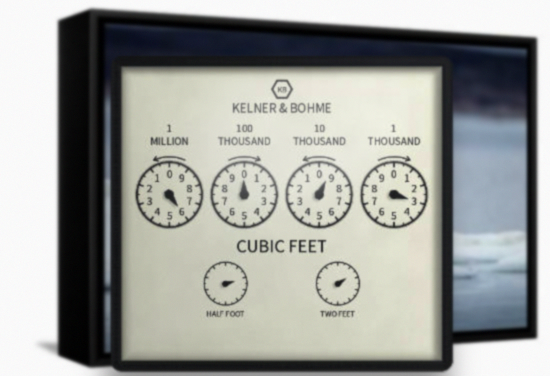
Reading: 599300 ft³
